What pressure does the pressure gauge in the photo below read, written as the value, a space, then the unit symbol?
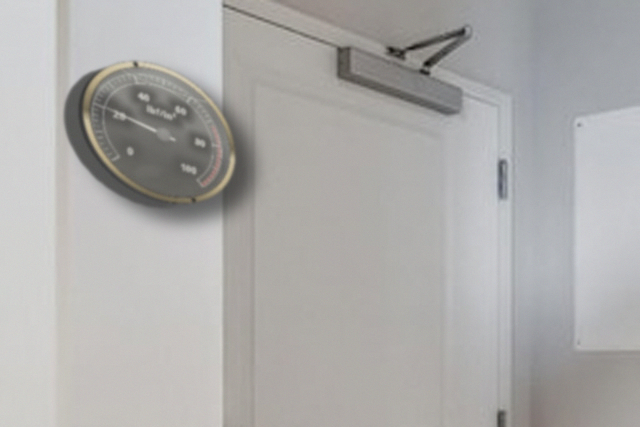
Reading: 20 psi
